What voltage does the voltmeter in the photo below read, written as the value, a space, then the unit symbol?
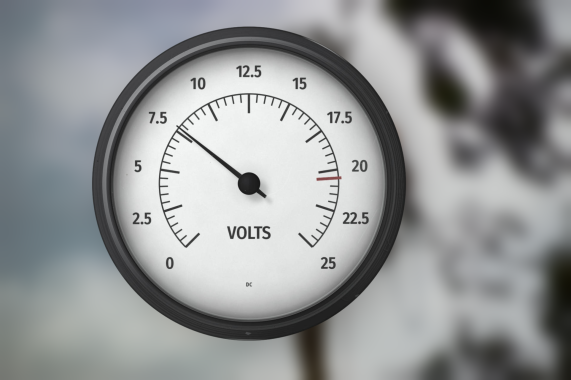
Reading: 7.75 V
